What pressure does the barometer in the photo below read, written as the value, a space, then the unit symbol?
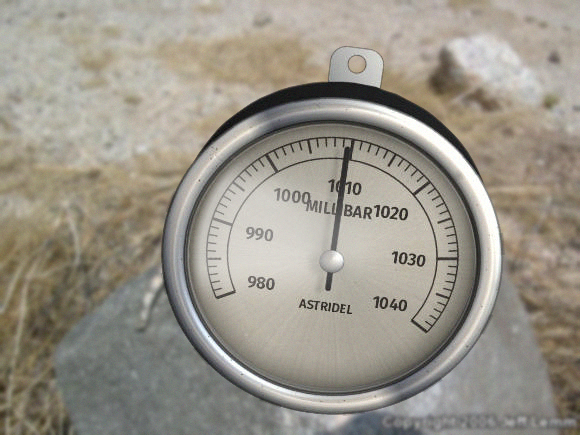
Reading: 1009.5 mbar
